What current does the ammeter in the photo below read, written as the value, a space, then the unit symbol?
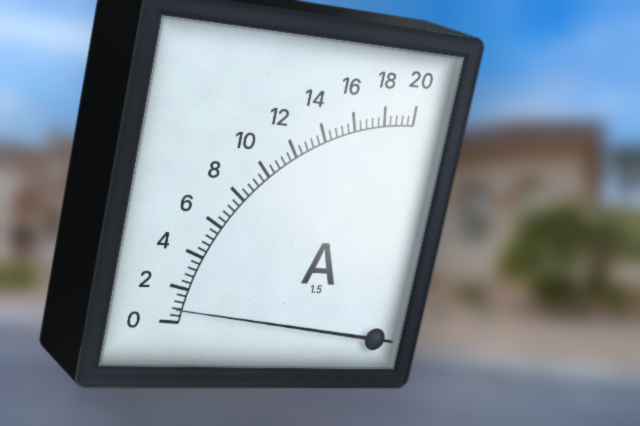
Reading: 0.8 A
